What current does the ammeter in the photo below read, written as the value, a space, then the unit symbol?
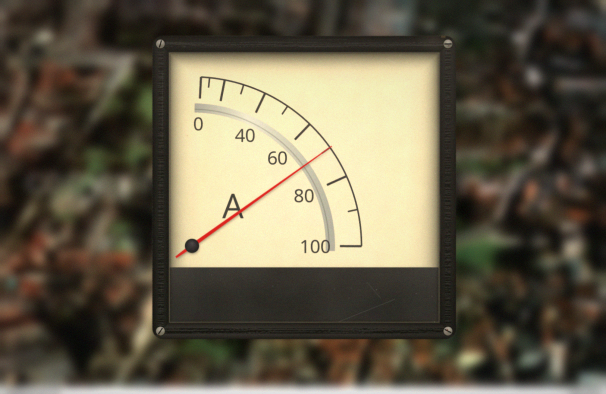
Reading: 70 A
